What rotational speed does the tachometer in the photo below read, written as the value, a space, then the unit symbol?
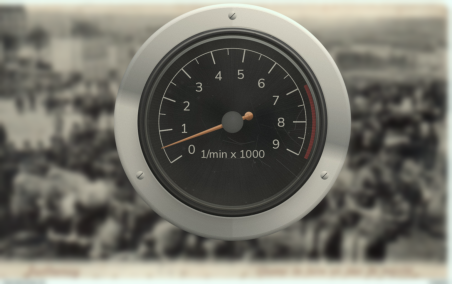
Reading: 500 rpm
